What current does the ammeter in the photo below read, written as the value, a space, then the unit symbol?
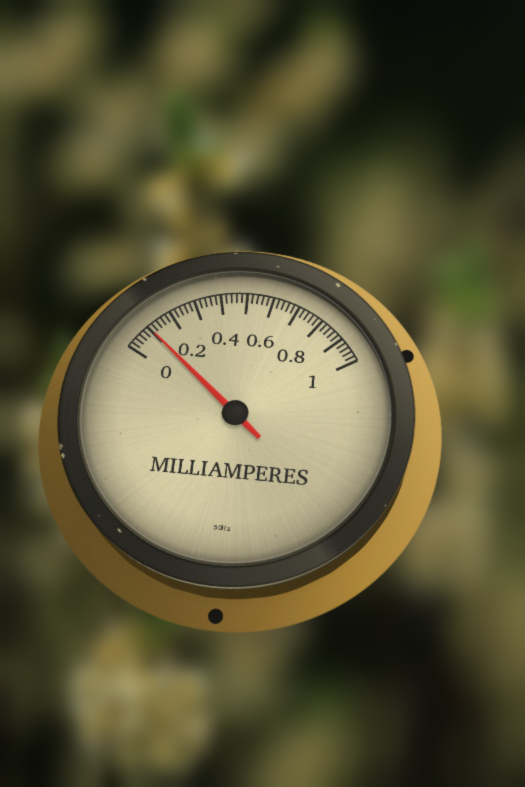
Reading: 0.1 mA
